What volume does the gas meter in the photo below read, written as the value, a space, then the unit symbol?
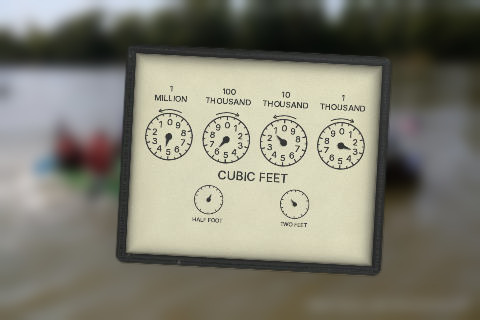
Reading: 461300 ft³
